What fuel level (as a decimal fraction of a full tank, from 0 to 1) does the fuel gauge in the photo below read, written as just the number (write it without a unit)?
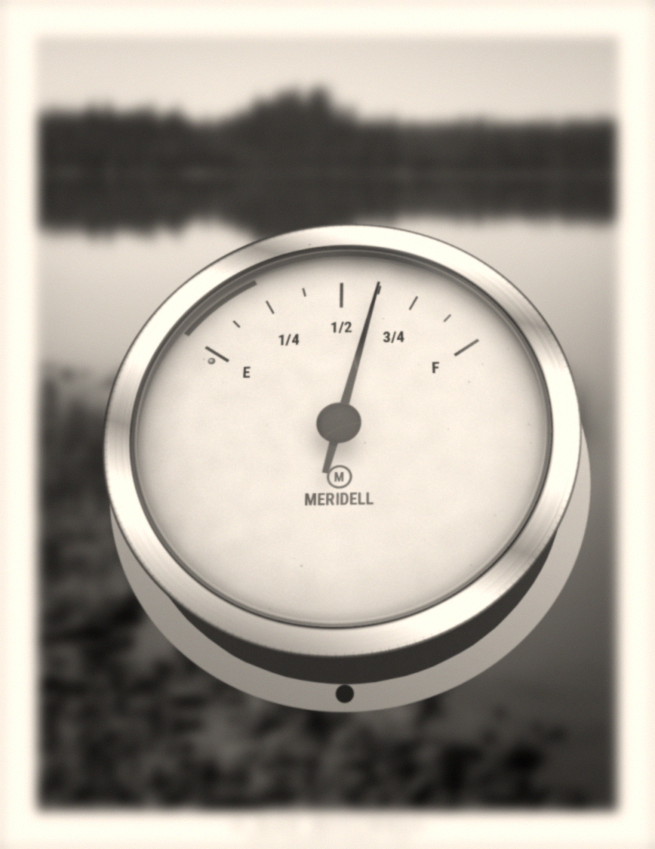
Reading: 0.625
